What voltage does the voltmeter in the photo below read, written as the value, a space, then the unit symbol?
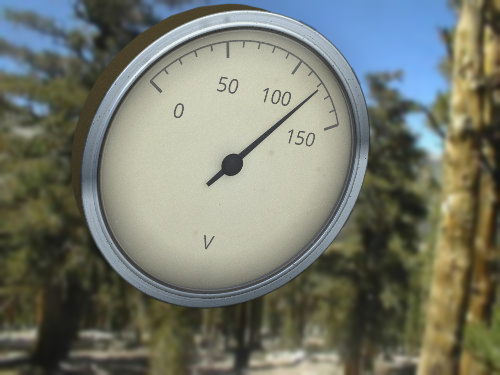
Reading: 120 V
